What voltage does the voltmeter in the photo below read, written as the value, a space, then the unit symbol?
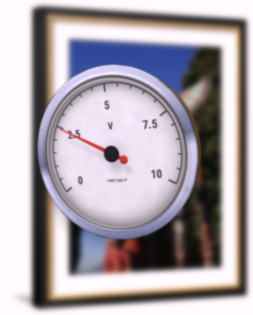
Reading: 2.5 V
